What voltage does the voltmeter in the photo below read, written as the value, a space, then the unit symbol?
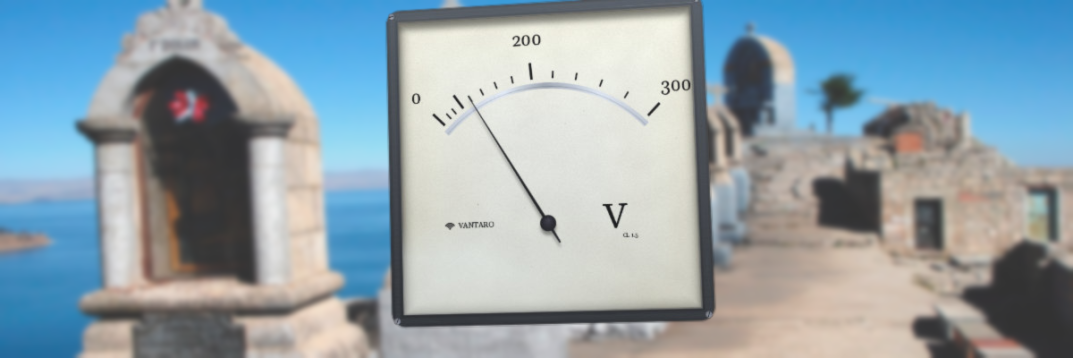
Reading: 120 V
